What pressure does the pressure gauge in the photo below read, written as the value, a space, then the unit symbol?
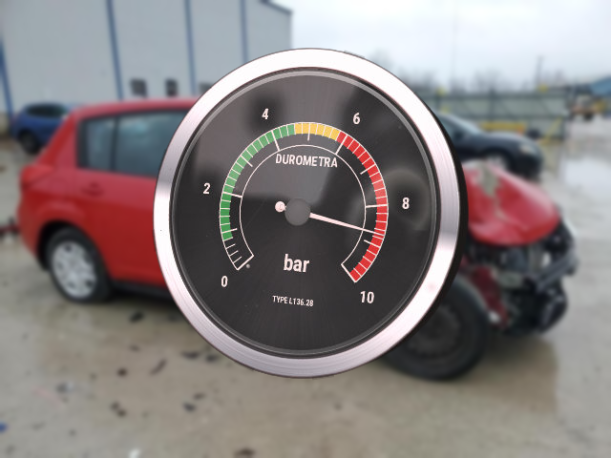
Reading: 8.7 bar
